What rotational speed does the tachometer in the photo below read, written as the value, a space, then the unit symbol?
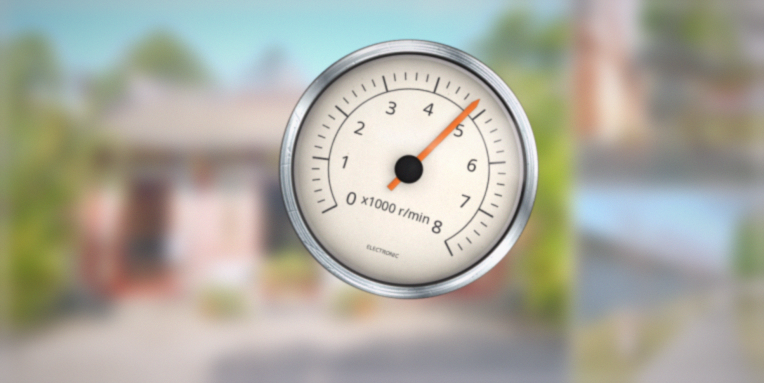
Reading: 4800 rpm
